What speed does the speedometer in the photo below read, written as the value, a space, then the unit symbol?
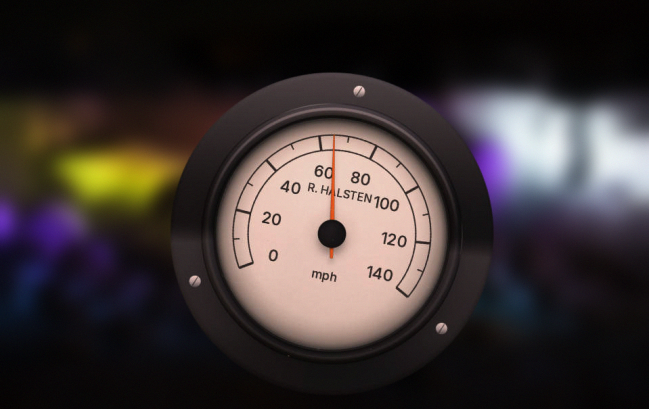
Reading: 65 mph
